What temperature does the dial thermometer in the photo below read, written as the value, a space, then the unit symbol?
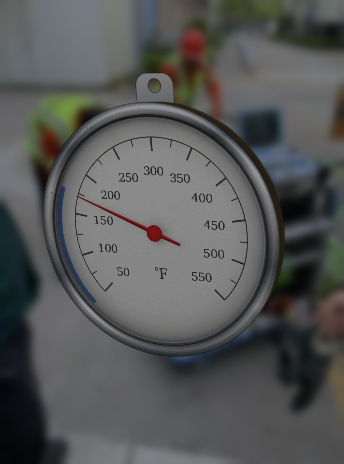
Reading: 175 °F
